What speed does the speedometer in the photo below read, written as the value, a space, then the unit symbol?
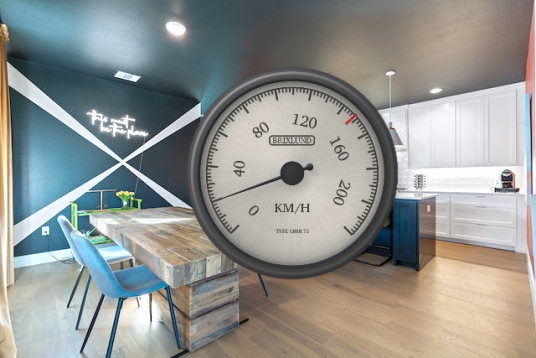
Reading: 20 km/h
